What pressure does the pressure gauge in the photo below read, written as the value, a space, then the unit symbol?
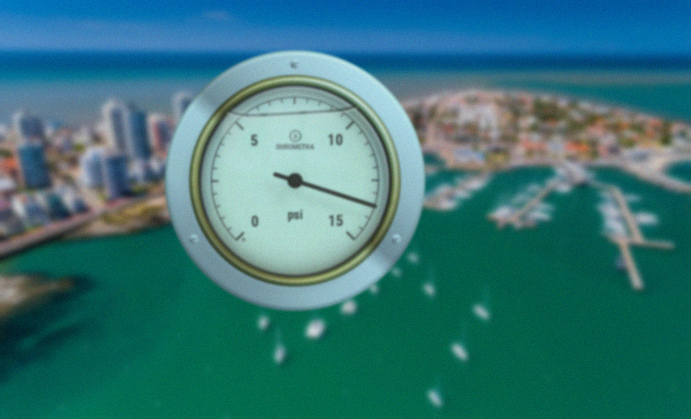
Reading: 13.5 psi
